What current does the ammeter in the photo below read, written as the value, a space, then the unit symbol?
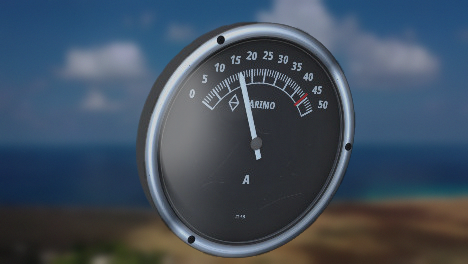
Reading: 15 A
